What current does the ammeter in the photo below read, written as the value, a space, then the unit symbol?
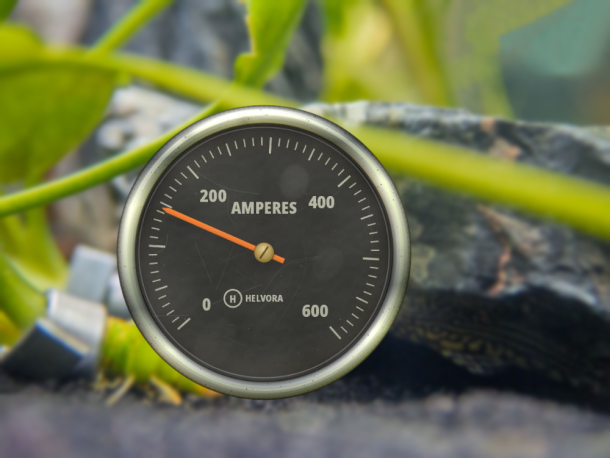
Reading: 145 A
